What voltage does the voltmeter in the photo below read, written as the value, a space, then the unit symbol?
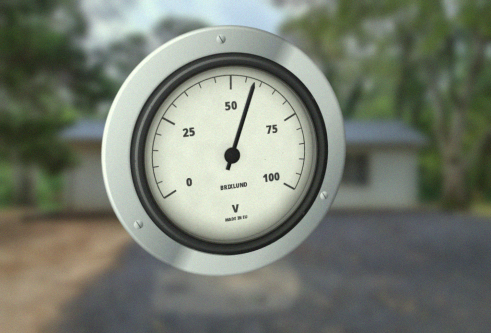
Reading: 57.5 V
